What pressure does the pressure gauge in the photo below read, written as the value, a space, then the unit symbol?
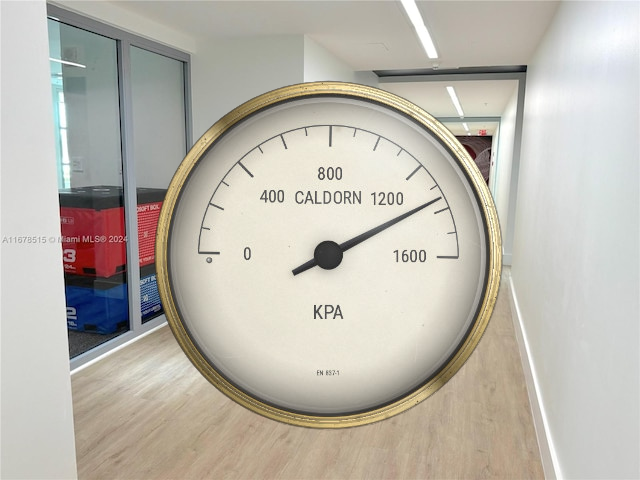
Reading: 1350 kPa
